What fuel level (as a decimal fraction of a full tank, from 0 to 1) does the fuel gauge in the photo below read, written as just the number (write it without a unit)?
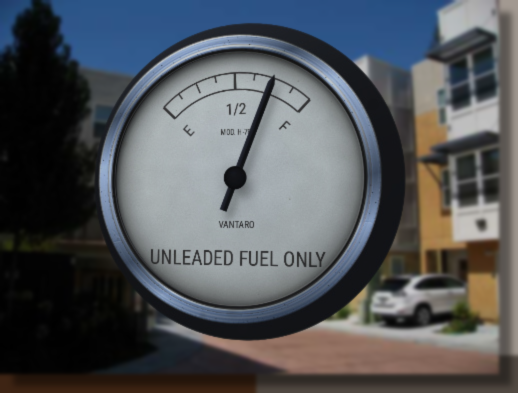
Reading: 0.75
